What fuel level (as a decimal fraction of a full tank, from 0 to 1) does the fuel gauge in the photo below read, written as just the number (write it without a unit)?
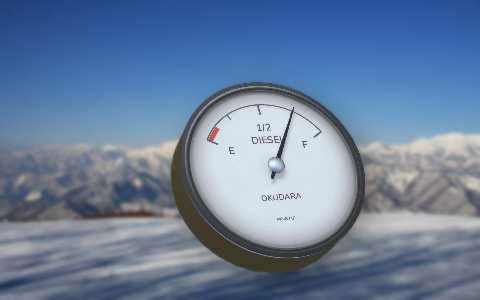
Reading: 0.75
